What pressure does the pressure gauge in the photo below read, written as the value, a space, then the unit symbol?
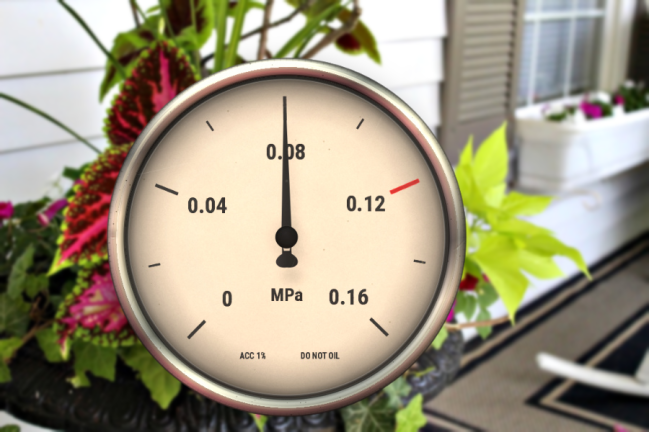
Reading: 0.08 MPa
